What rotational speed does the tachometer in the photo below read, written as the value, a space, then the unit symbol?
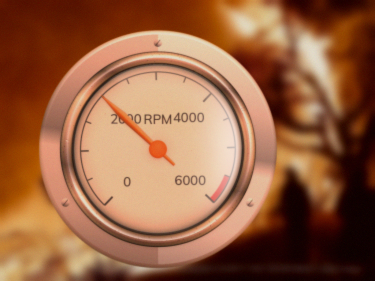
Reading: 2000 rpm
